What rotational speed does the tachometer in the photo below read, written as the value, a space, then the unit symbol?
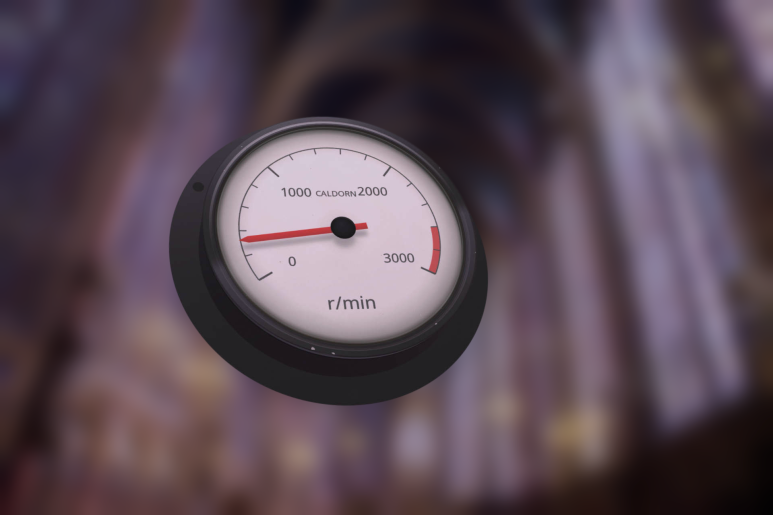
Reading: 300 rpm
